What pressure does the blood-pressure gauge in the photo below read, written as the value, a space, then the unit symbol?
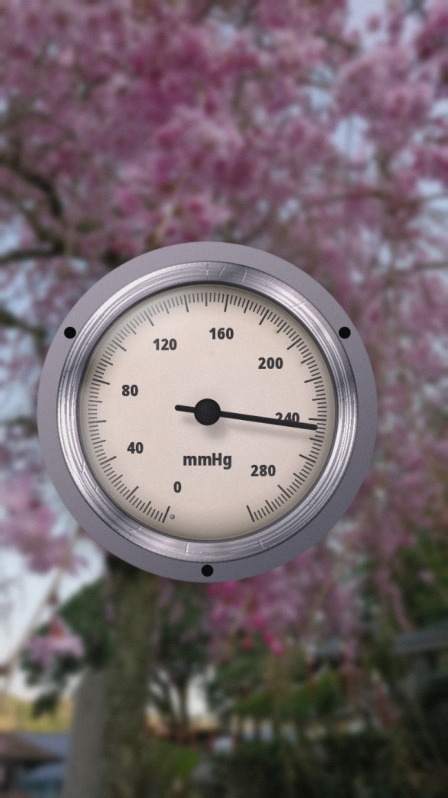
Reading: 244 mmHg
